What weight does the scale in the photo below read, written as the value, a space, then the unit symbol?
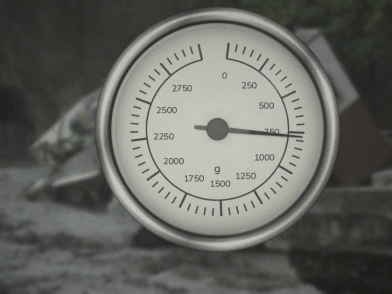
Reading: 775 g
